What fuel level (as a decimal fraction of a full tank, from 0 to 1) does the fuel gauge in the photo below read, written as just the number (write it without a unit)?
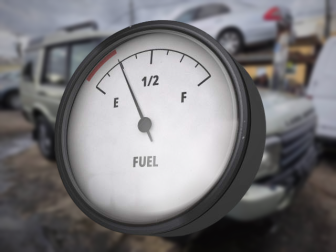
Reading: 0.25
